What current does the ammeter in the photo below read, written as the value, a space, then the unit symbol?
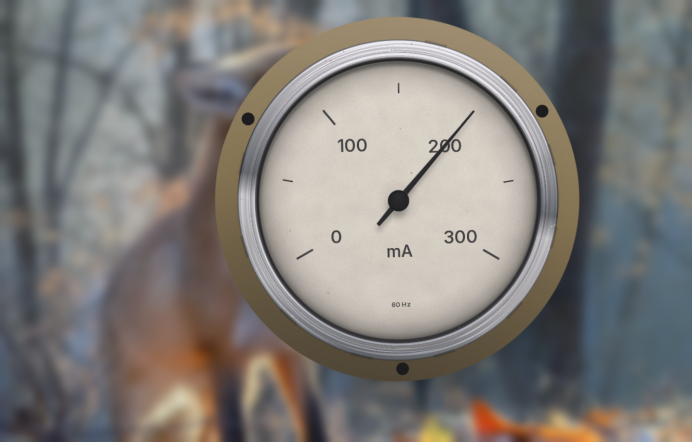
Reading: 200 mA
